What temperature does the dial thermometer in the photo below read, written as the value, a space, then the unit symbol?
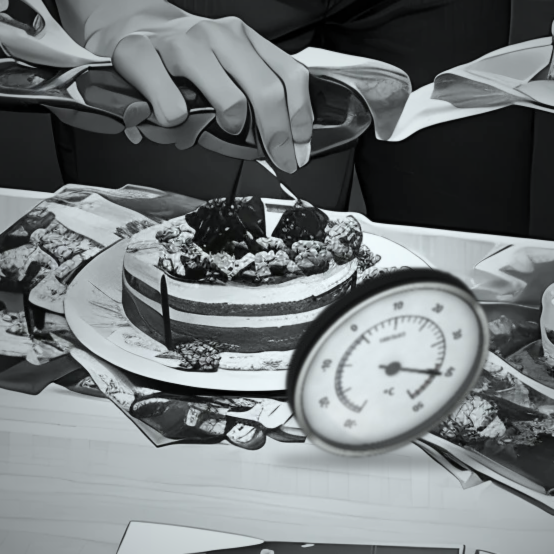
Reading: 40 °C
